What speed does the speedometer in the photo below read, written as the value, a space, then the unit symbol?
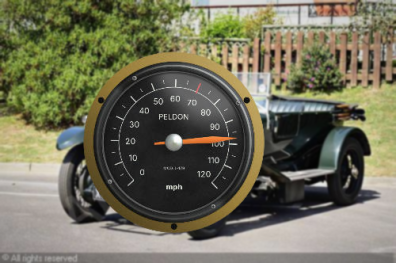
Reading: 97.5 mph
